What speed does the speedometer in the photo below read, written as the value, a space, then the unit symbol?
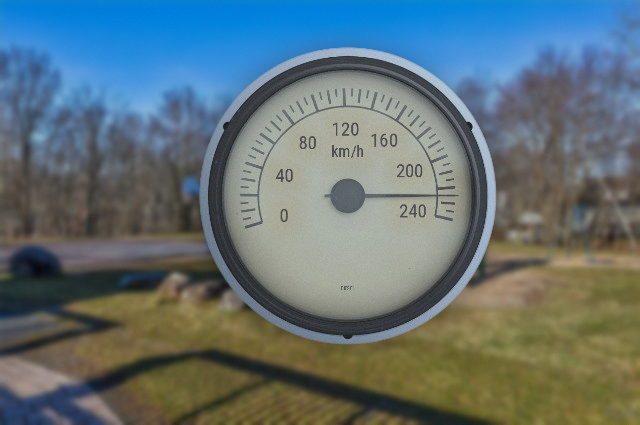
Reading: 225 km/h
